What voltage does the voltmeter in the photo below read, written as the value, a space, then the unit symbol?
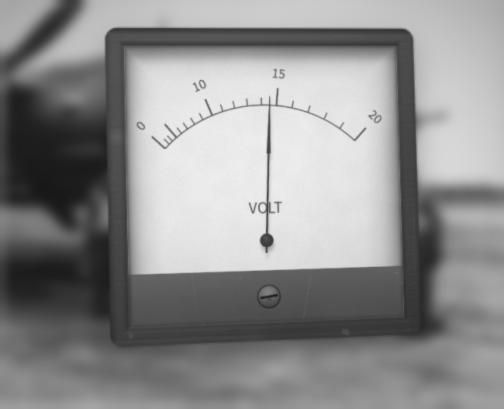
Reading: 14.5 V
